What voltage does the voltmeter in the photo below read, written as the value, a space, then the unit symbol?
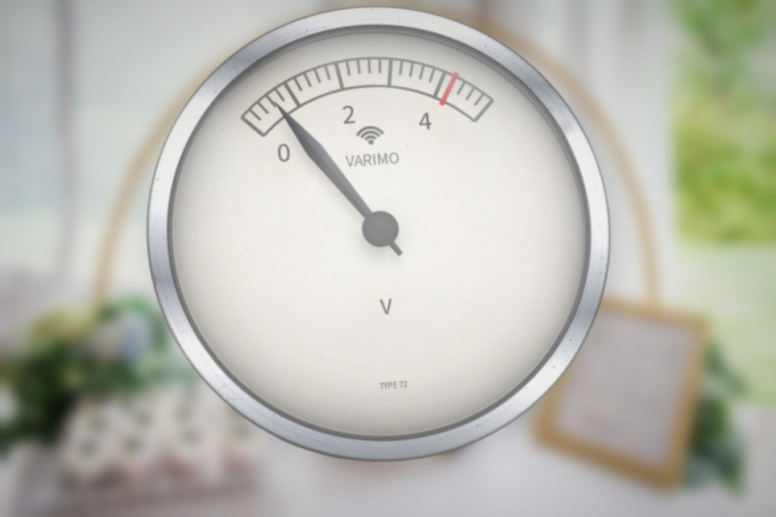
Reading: 0.6 V
